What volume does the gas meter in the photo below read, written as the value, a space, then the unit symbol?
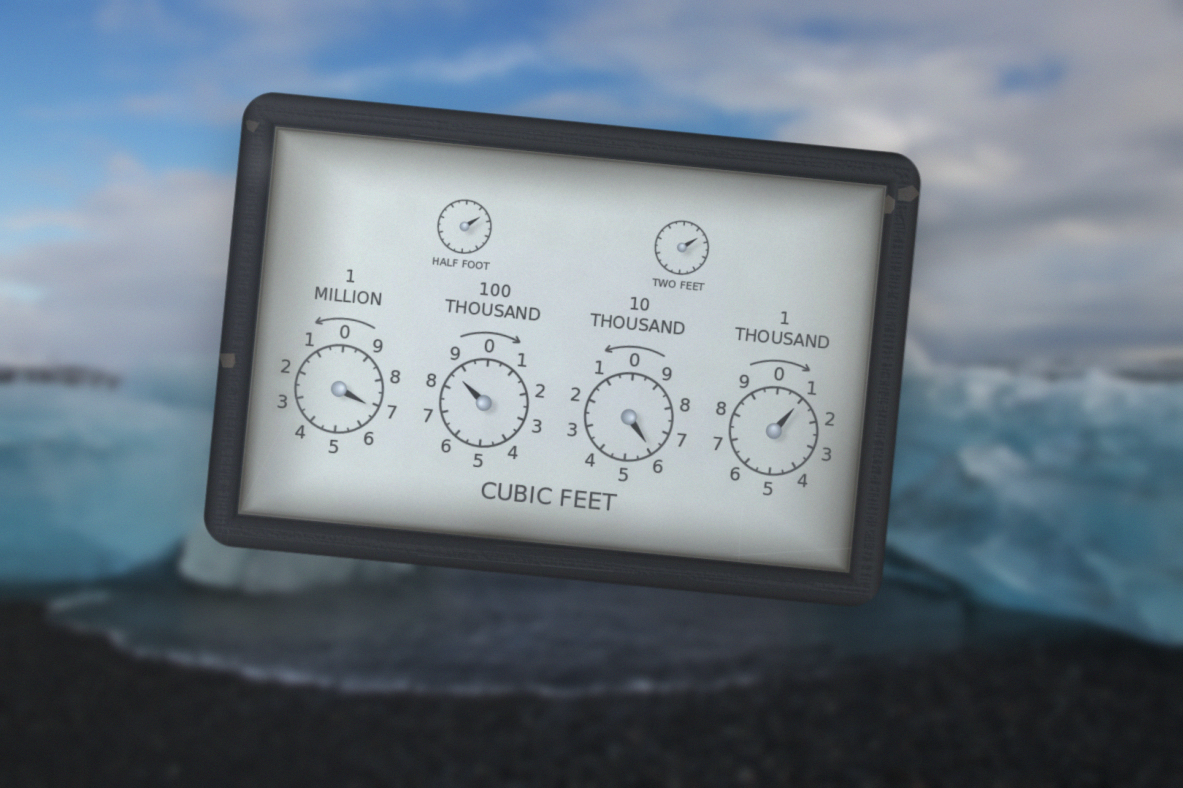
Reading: 686100 ft³
